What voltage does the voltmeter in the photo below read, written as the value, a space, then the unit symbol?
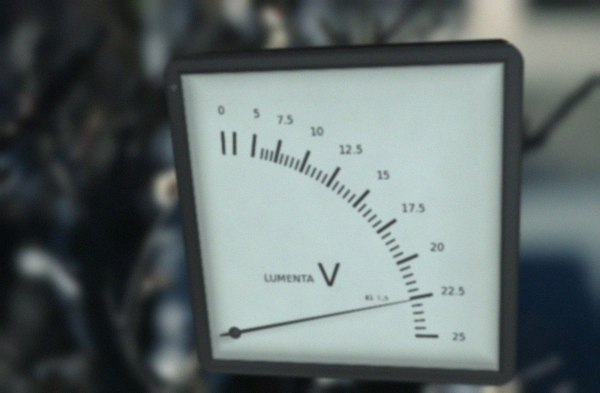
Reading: 22.5 V
